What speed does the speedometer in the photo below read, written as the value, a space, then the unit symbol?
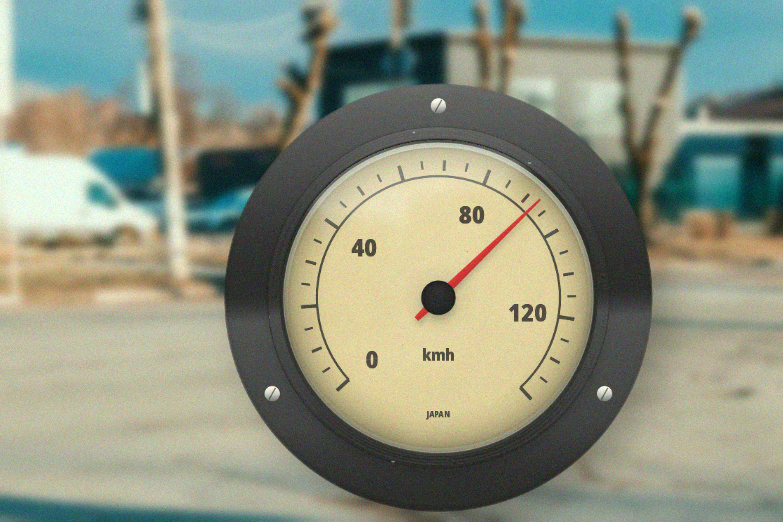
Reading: 92.5 km/h
